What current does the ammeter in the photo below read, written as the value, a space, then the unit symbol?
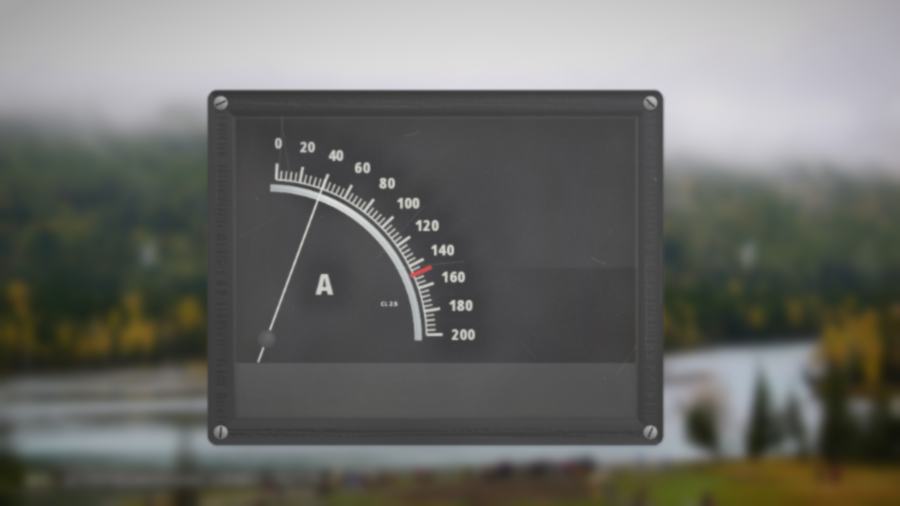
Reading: 40 A
